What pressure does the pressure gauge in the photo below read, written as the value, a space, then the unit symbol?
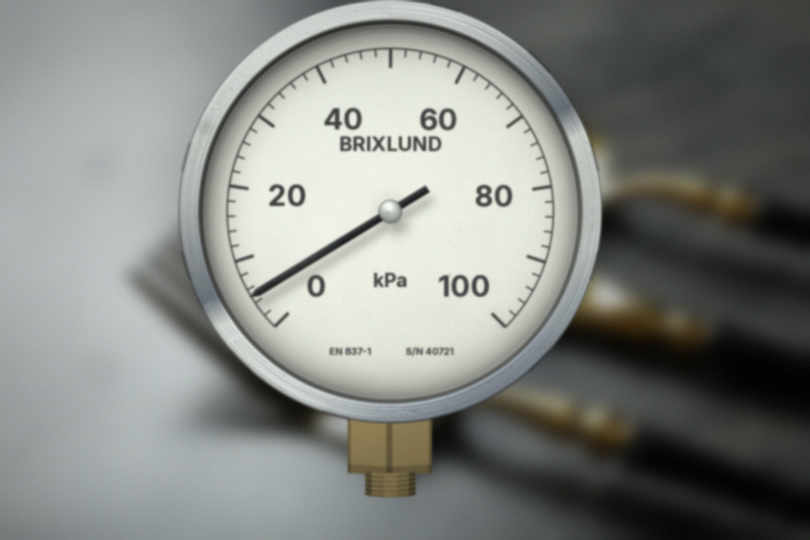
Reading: 5 kPa
